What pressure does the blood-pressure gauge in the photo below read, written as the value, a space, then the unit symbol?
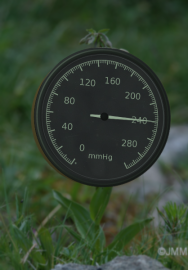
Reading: 240 mmHg
